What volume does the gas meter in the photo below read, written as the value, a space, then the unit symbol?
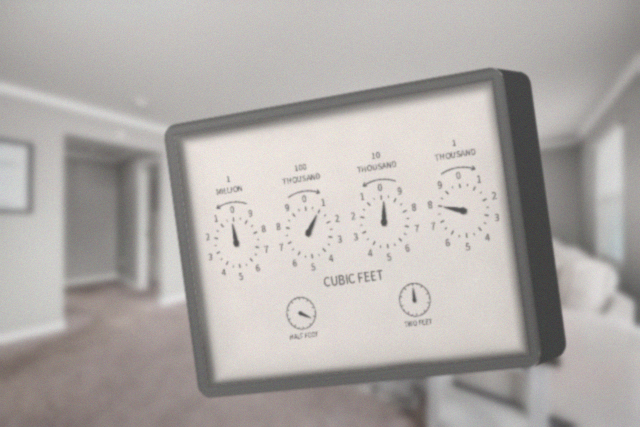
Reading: 9800 ft³
